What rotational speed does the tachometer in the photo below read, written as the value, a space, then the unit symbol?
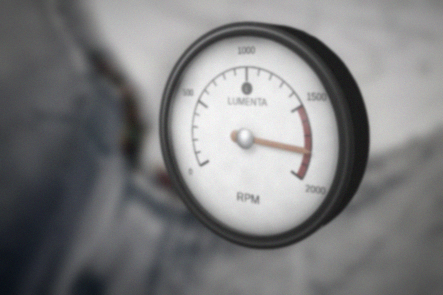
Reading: 1800 rpm
